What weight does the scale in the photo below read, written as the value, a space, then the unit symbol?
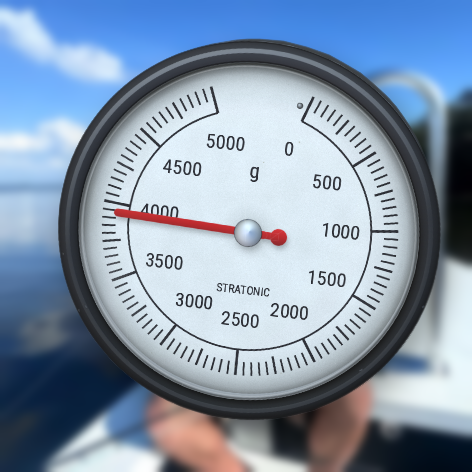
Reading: 3950 g
